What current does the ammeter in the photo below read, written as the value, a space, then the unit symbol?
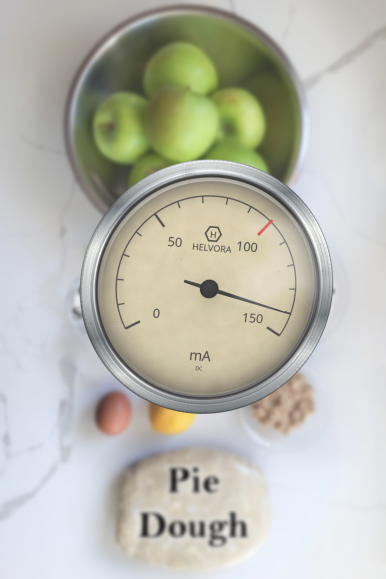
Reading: 140 mA
